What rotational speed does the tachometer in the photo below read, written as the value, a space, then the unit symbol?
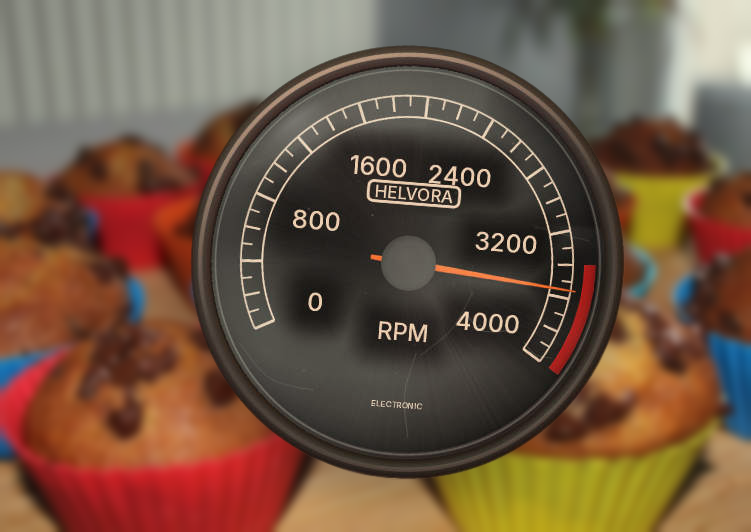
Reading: 3550 rpm
